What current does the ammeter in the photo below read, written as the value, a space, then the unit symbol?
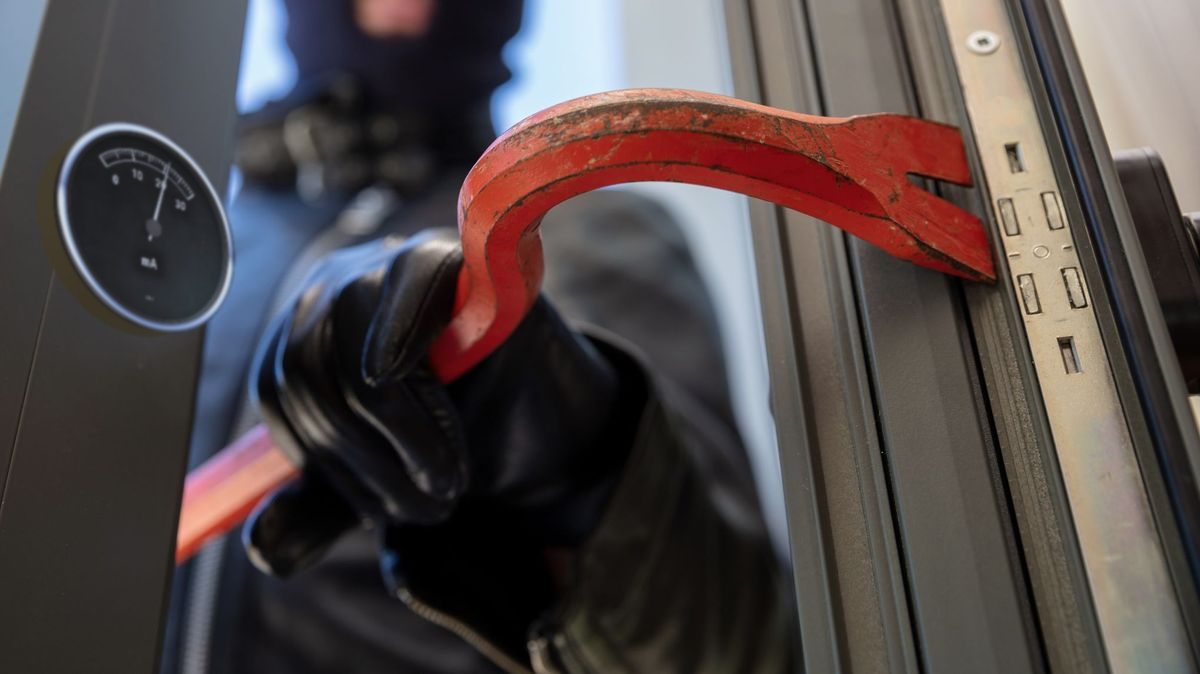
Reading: 20 mA
